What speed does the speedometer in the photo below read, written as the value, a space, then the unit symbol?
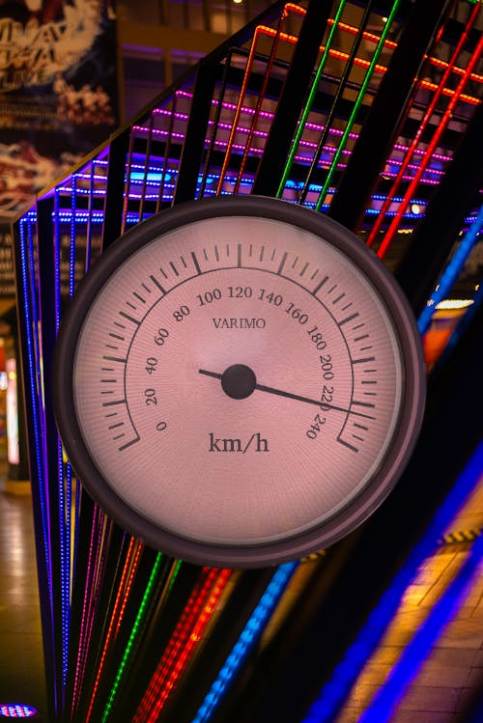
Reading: 225 km/h
